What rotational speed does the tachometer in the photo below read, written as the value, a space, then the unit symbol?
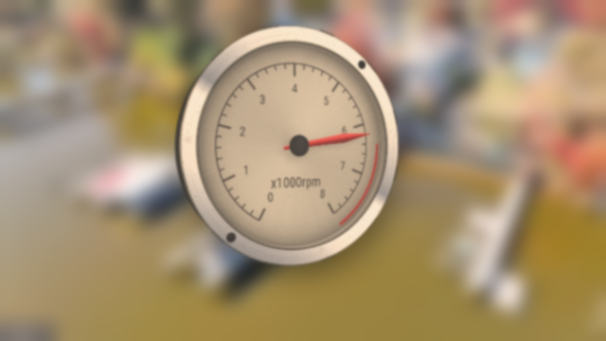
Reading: 6200 rpm
